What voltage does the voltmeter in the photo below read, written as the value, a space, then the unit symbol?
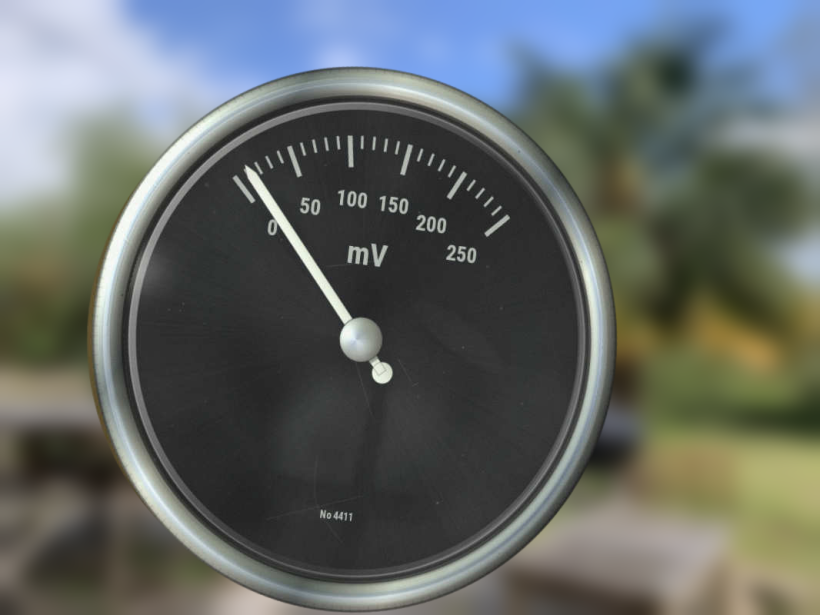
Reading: 10 mV
